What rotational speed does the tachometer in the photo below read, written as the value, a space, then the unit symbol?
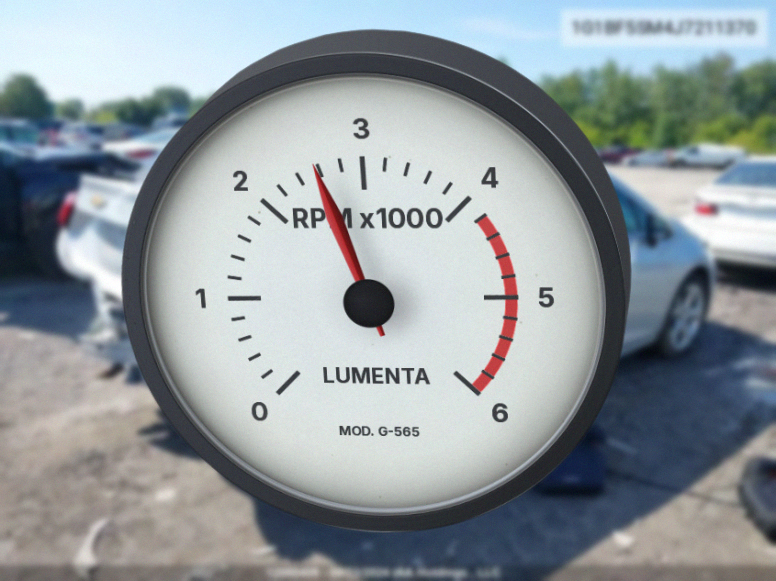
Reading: 2600 rpm
